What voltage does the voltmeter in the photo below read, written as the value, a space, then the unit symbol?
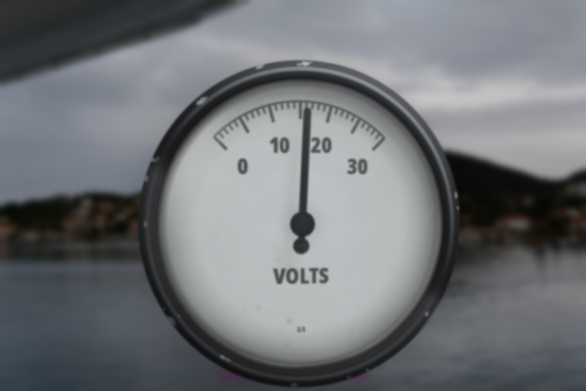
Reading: 16 V
